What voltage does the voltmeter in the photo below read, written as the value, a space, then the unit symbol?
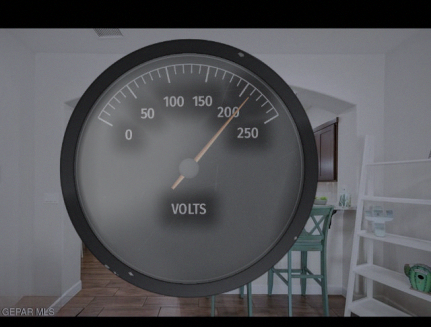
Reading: 210 V
